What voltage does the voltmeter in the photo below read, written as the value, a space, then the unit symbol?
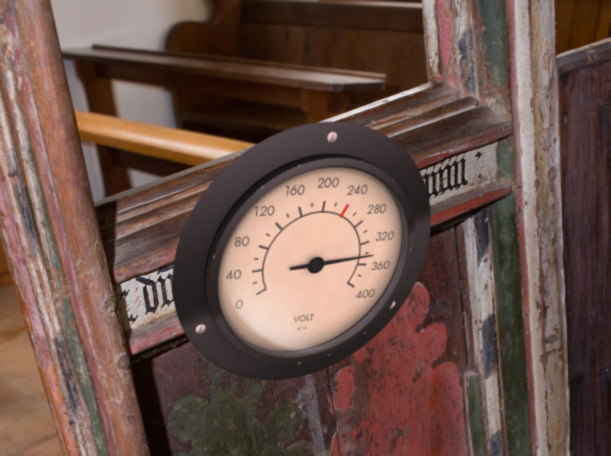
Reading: 340 V
